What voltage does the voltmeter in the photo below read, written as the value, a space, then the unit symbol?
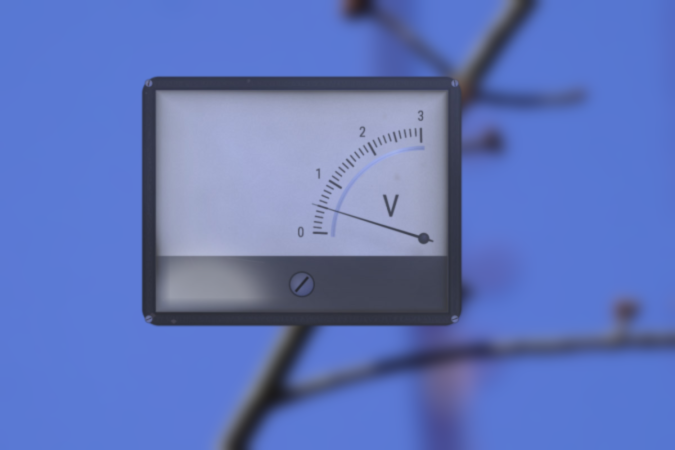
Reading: 0.5 V
